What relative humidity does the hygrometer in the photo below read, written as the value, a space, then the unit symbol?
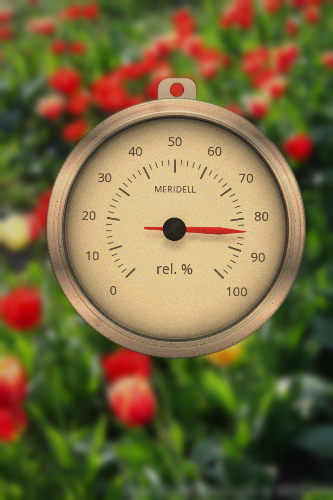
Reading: 84 %
